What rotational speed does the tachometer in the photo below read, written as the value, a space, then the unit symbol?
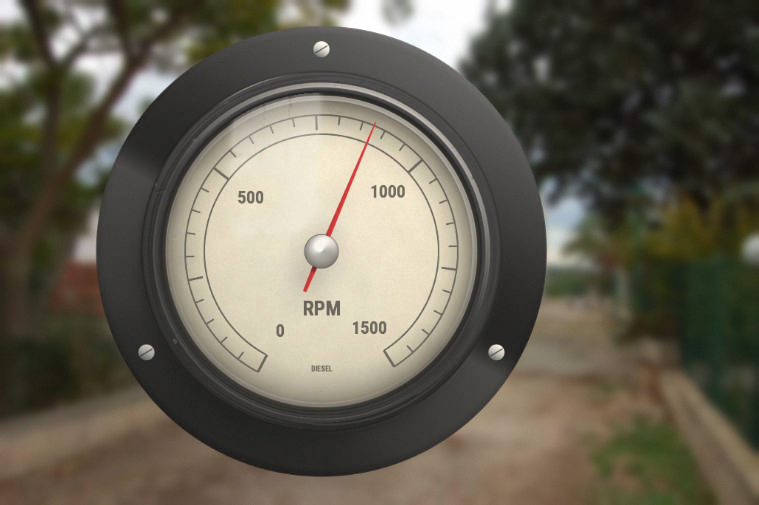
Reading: 875 rpm
